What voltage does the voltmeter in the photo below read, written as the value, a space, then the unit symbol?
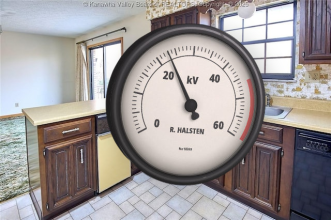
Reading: 23 kV
